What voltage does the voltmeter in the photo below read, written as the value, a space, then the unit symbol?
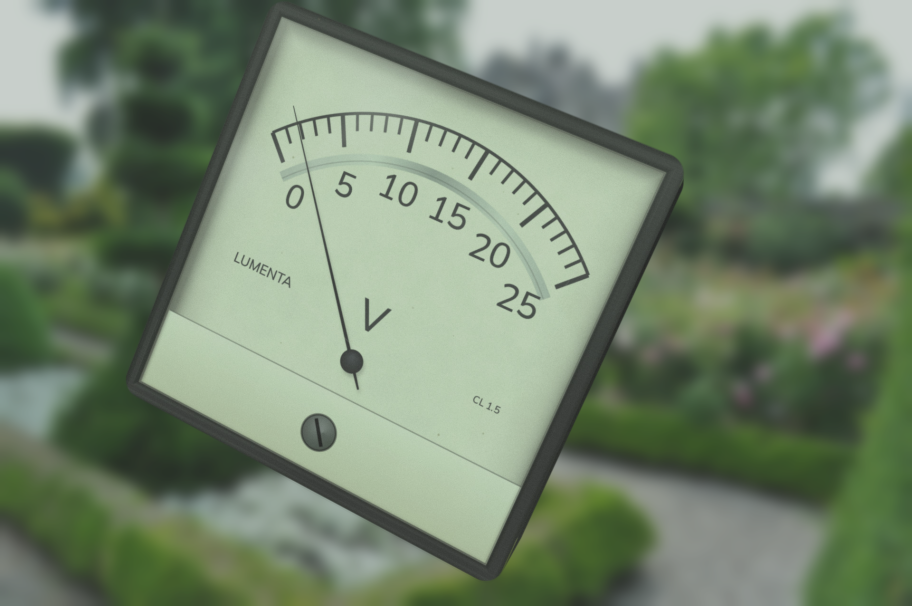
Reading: 2 V
